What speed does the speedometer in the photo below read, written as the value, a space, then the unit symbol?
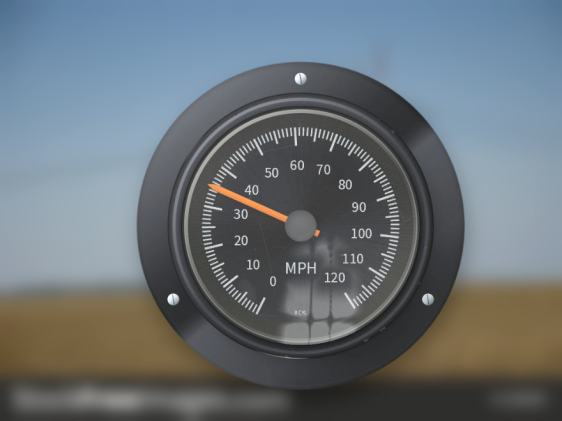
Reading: 35 mph
